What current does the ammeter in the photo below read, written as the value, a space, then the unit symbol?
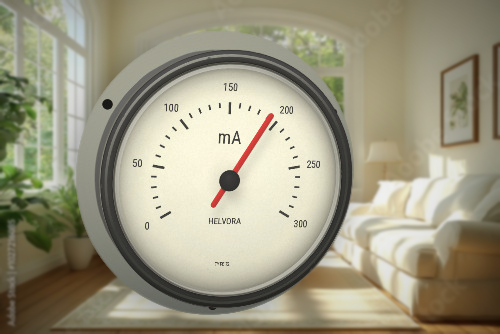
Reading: 190 mA
